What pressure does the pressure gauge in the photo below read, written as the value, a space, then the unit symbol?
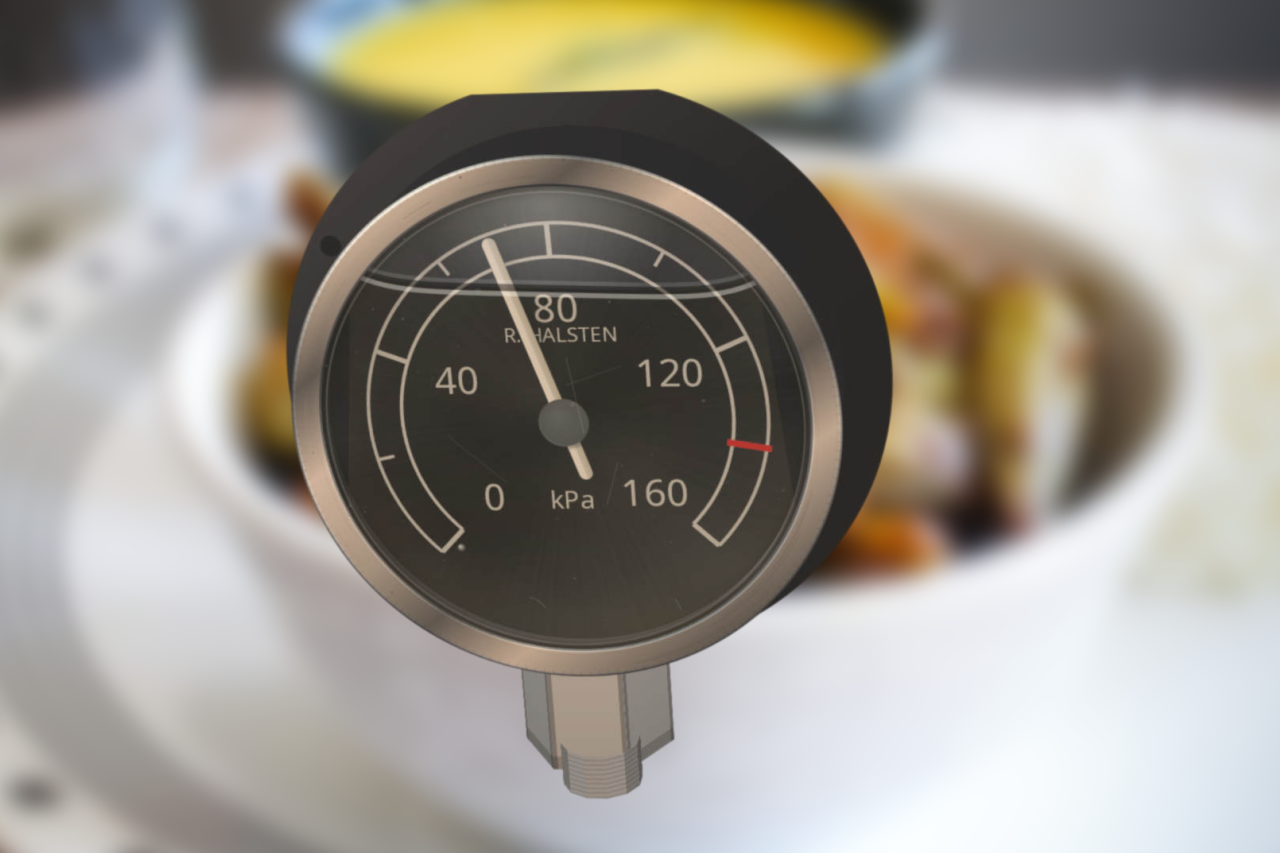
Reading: 70 kPa
